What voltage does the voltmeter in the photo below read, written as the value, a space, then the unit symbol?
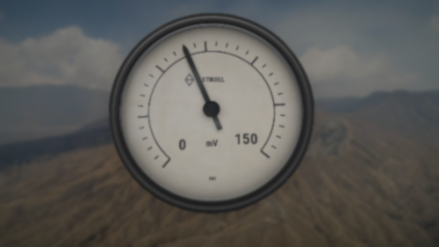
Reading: 65 mV
